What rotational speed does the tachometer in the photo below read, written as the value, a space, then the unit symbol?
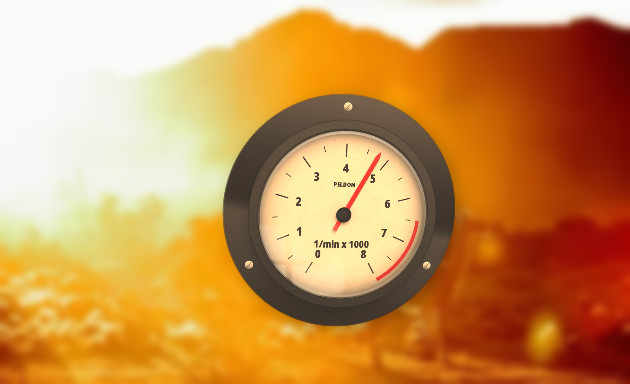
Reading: 4750 rpm
